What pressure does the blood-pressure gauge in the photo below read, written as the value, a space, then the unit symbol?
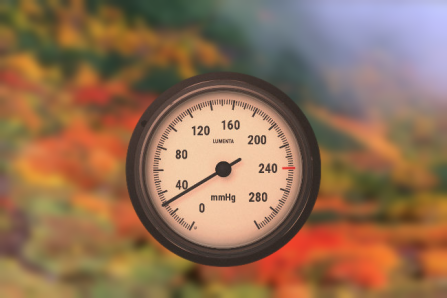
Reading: 30 mmHg
